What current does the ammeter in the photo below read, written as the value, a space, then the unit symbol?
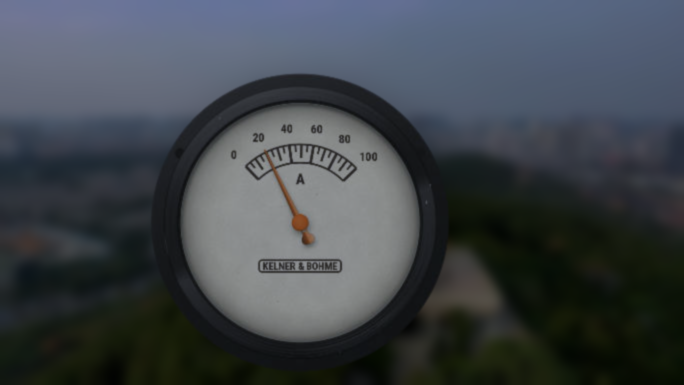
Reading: 20 A
